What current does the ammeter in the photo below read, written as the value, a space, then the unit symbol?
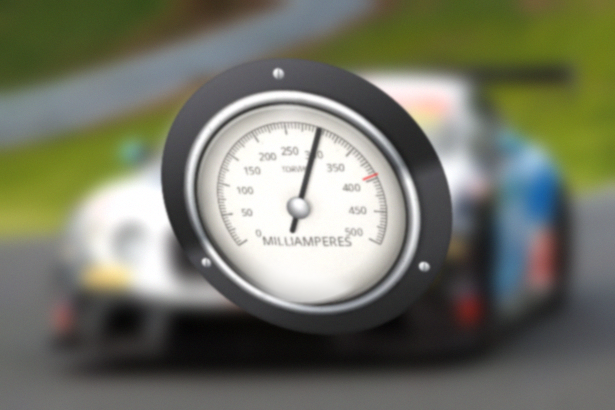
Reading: 300 mA
